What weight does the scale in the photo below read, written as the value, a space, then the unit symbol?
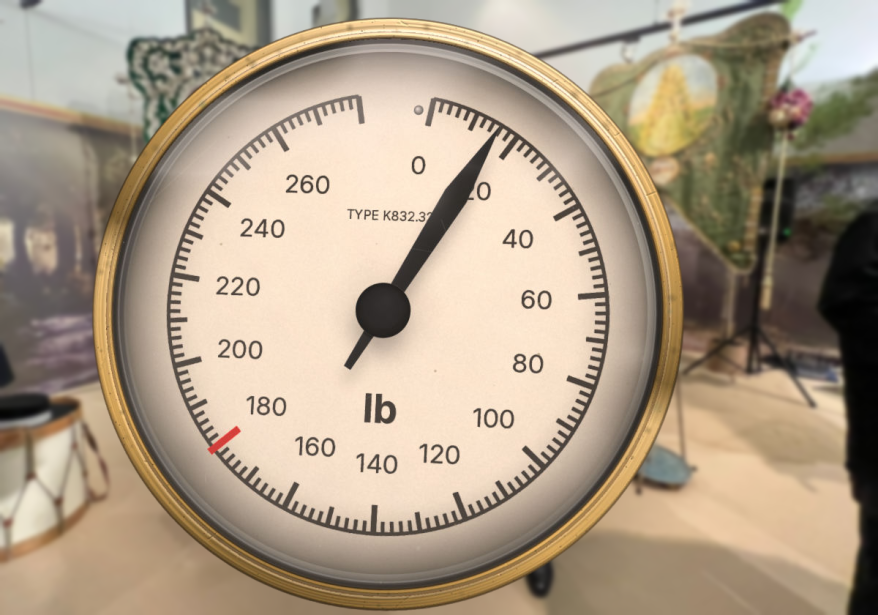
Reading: 16 lb
